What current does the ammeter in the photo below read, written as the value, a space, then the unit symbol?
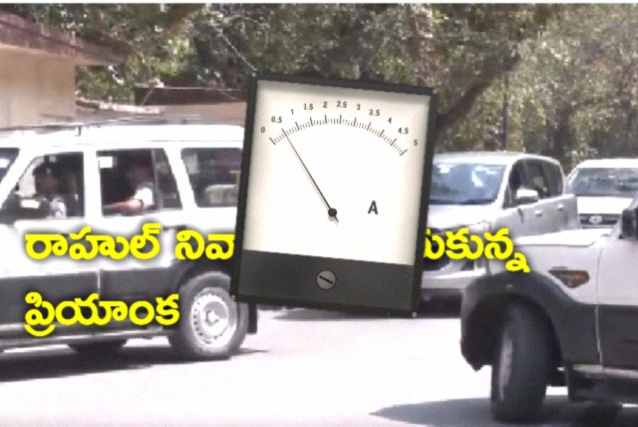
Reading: 0.5 A
